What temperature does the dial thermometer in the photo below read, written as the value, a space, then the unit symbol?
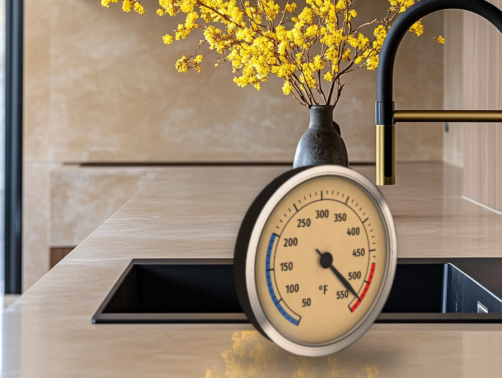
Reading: 530 °F
